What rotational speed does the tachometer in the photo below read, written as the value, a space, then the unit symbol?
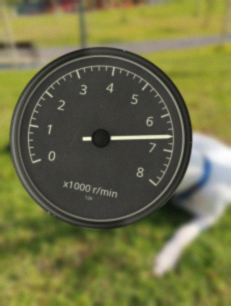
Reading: 6600 rpm
